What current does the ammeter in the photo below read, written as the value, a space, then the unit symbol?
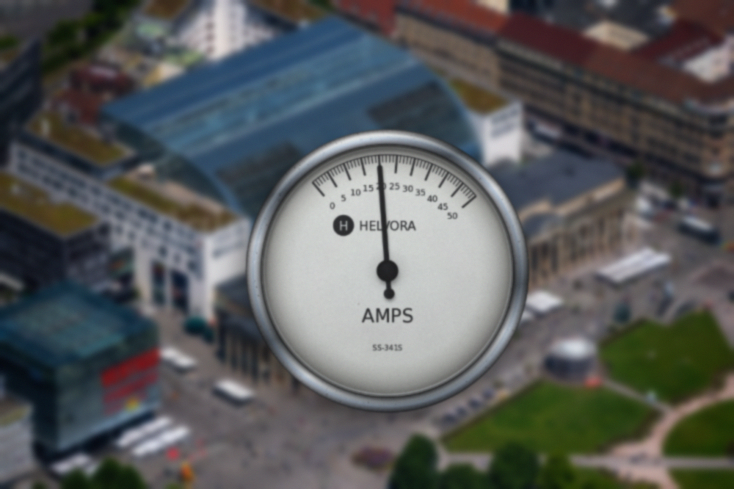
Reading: 20 A
